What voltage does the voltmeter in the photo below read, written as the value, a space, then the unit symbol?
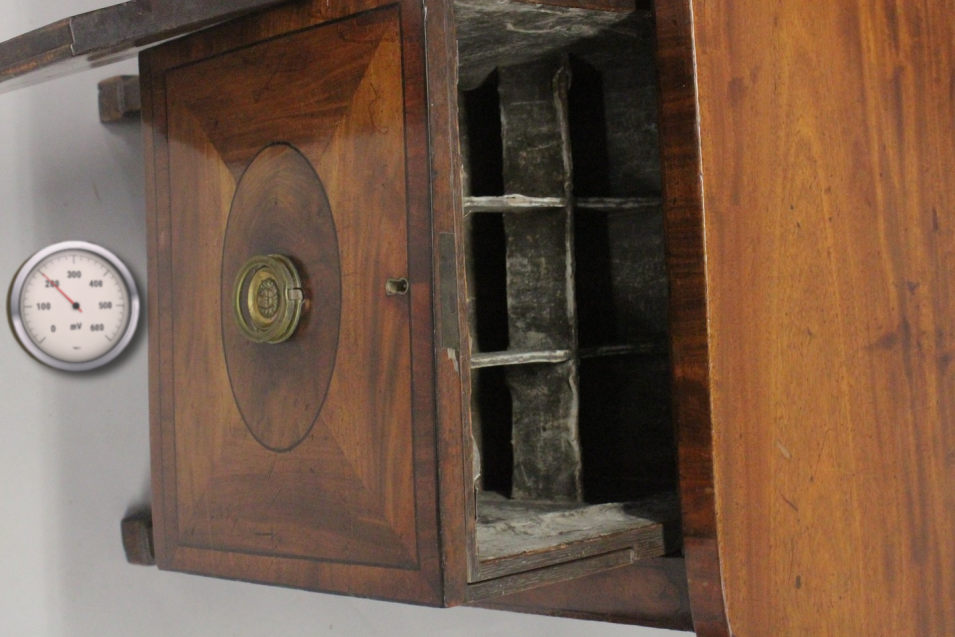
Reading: 200 mV
